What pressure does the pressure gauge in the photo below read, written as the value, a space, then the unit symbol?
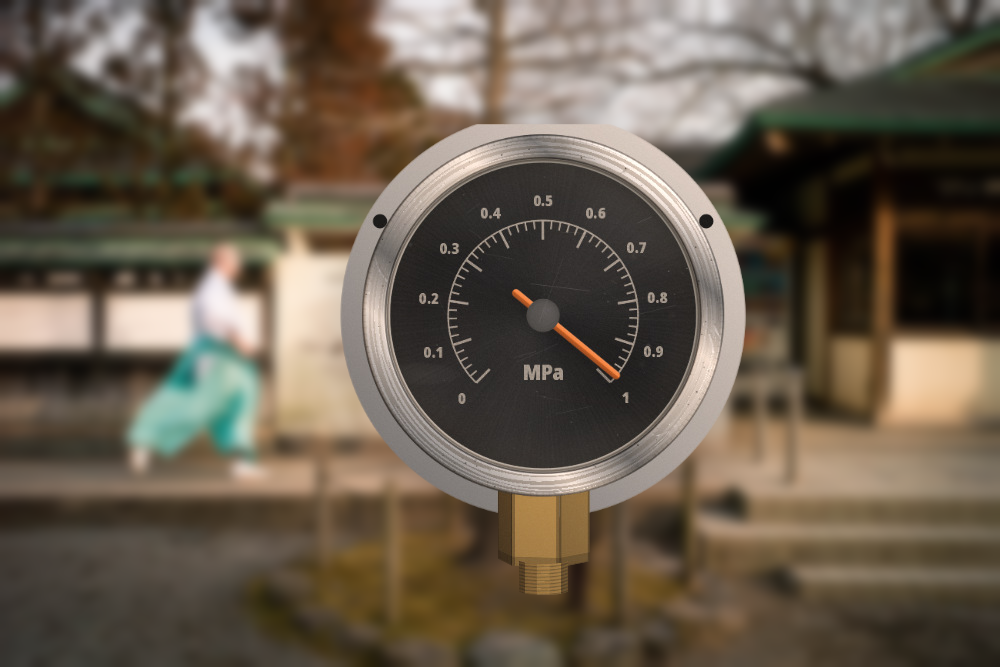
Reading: 0.98 MPa
